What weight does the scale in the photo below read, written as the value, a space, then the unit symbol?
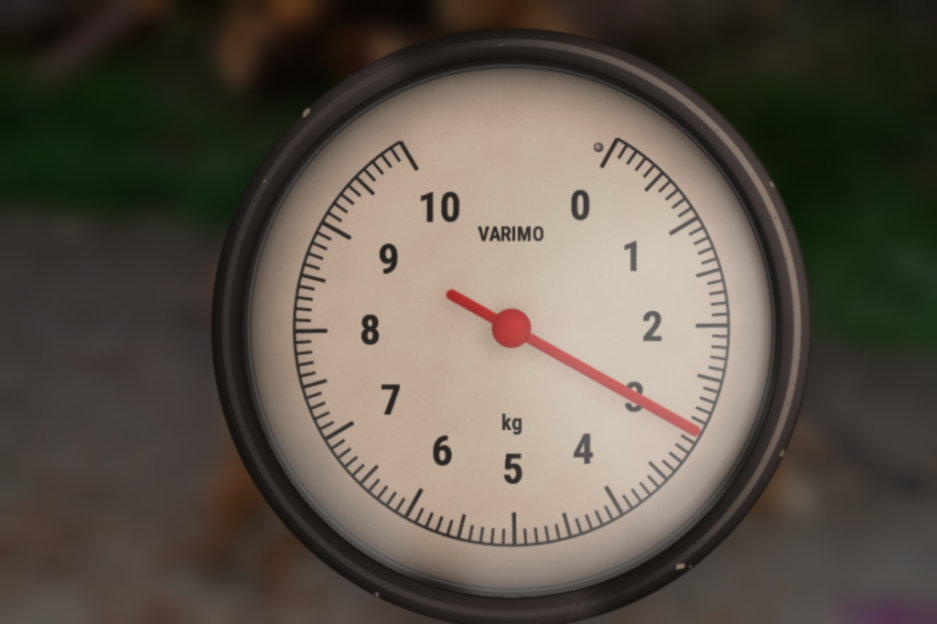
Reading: 3 kg
